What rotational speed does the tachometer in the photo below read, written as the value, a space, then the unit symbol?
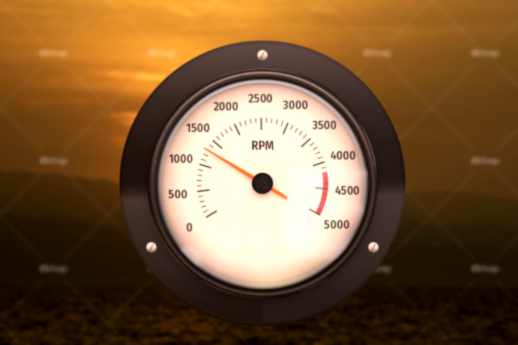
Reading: 1300 rpm
